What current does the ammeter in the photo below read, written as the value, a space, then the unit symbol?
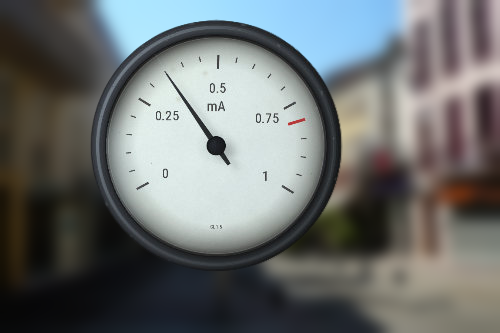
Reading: 0.35 mA
